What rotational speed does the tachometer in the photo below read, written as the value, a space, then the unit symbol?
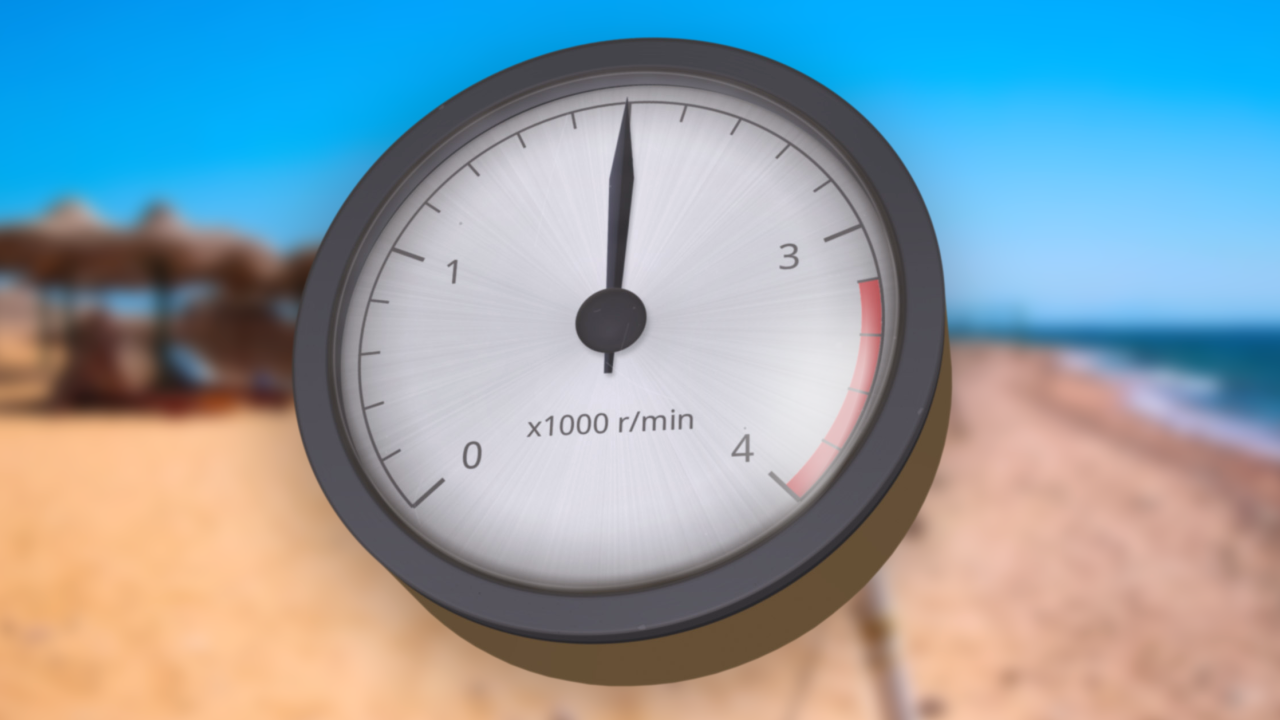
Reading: 2000 rpm
